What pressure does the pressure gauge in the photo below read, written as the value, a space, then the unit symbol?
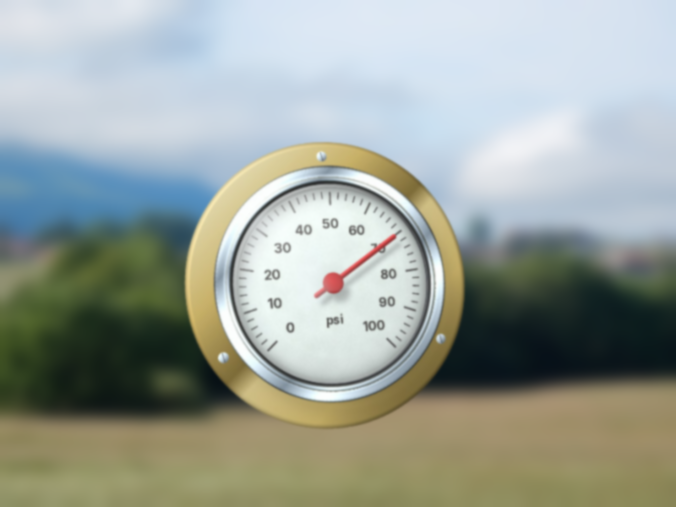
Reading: 70 psi
